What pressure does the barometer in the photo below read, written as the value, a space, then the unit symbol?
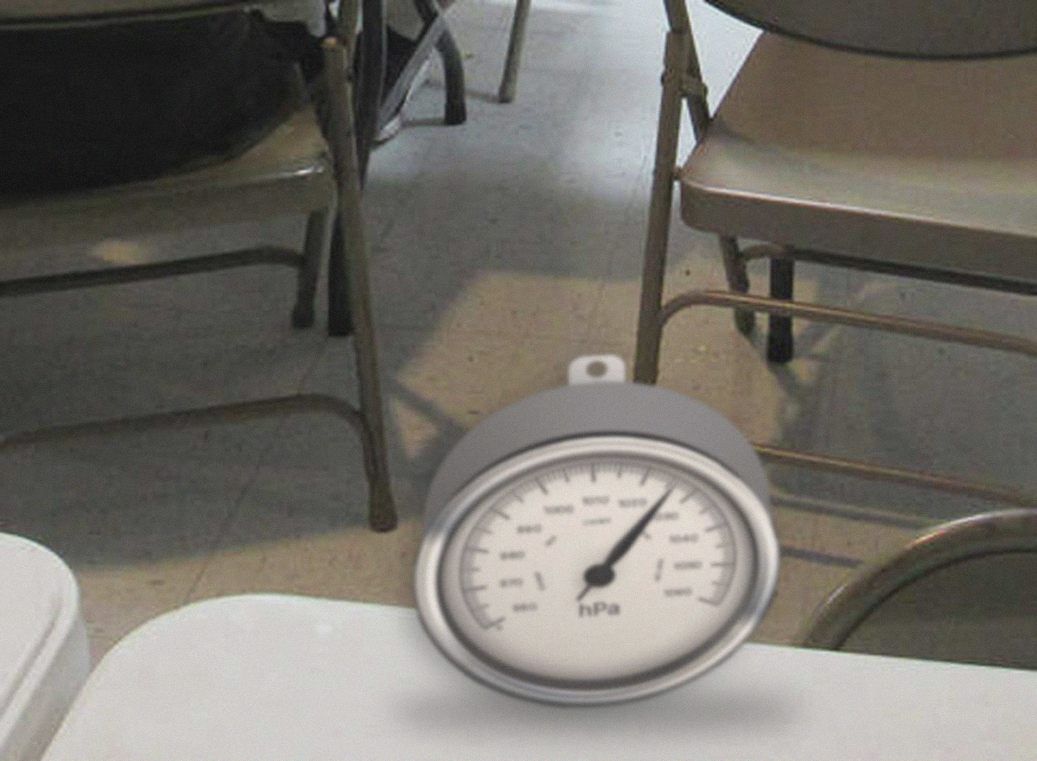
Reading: 1025 hPa
